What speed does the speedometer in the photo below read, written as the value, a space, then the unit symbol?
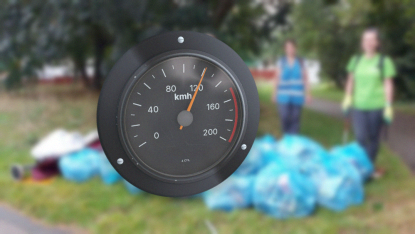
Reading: 120 km/h
